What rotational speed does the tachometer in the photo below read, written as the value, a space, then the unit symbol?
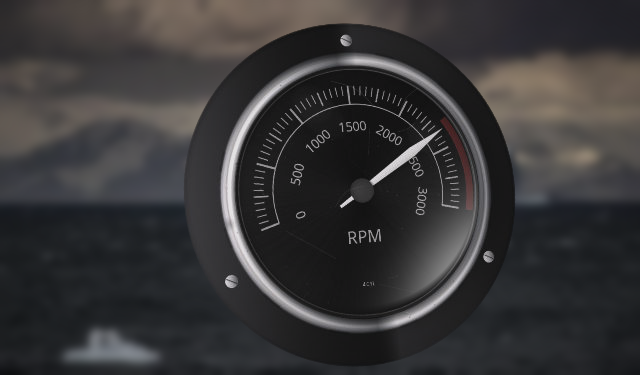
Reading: 2350 rpm
